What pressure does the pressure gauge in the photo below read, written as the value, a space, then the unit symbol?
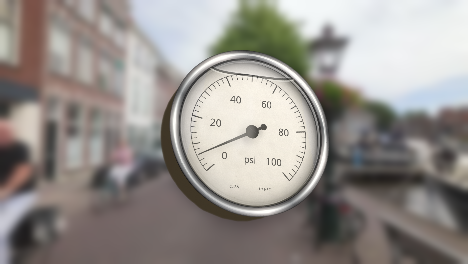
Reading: 6 psi
